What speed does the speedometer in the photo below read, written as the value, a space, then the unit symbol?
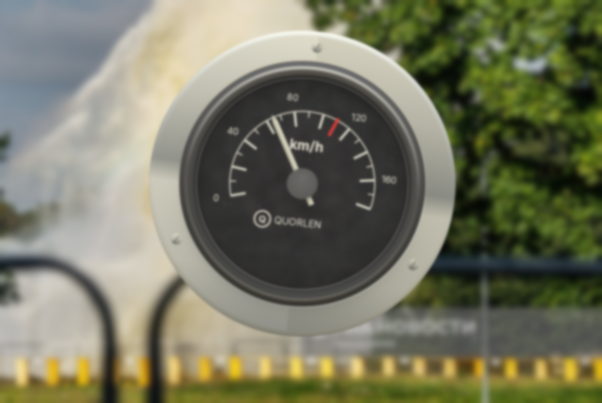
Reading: 65 km/h
